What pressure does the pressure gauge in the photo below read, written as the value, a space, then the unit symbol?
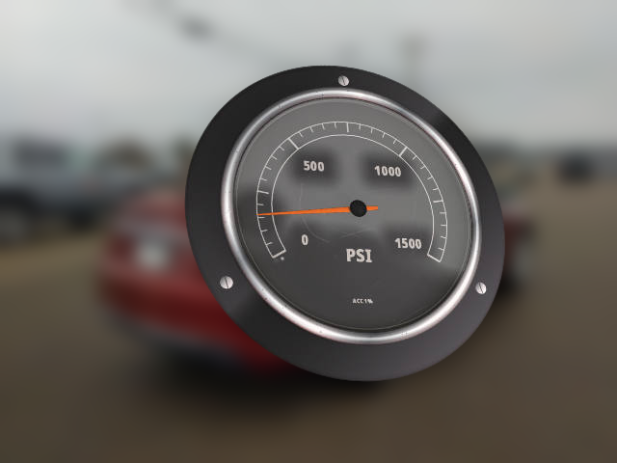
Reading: 150 psi
